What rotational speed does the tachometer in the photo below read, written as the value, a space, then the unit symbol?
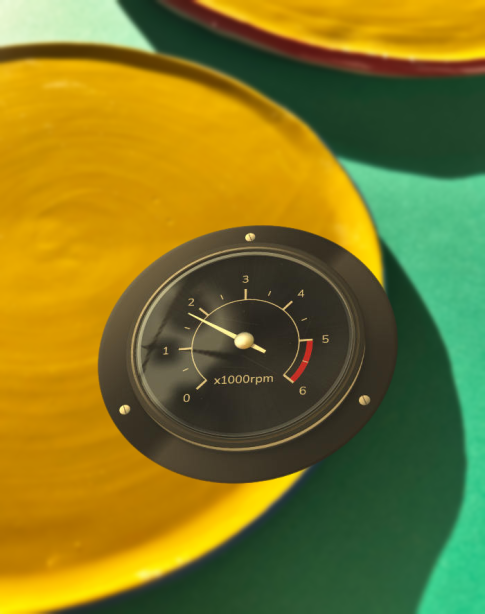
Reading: 1750 rpm
